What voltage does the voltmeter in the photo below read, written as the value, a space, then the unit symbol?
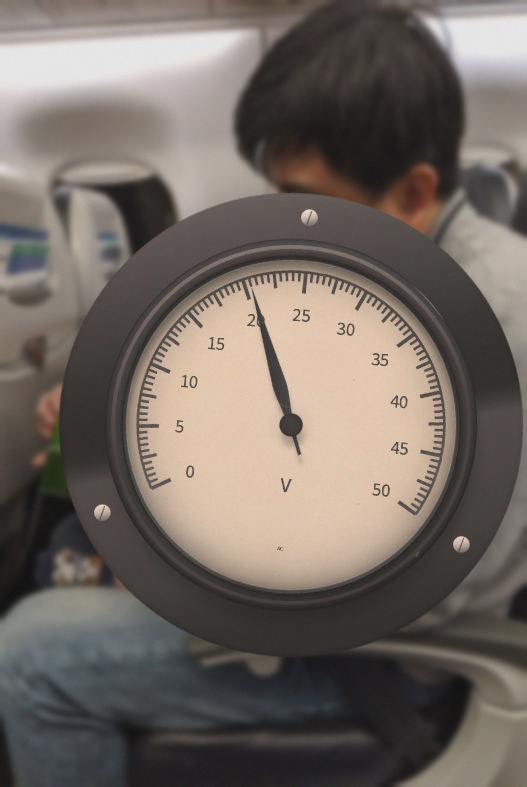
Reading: 20.5 V
